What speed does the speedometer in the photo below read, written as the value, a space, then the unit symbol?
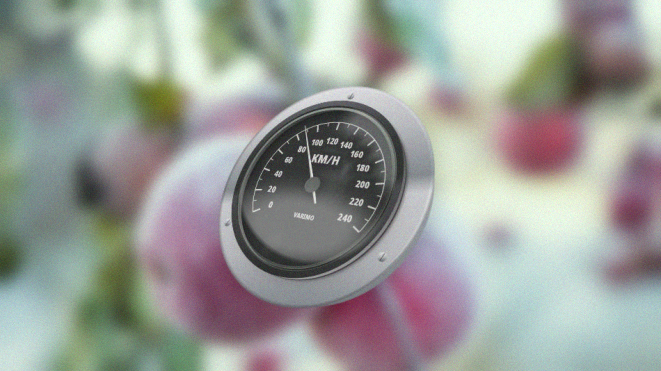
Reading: 90 km/h
